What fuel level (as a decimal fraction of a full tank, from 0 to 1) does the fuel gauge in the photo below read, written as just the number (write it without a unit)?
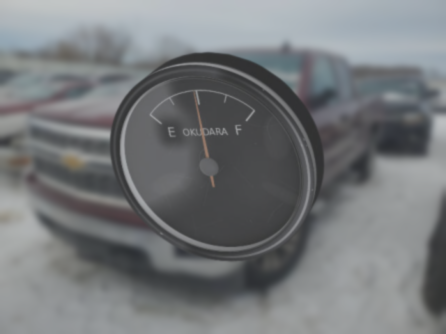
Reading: 0.5
